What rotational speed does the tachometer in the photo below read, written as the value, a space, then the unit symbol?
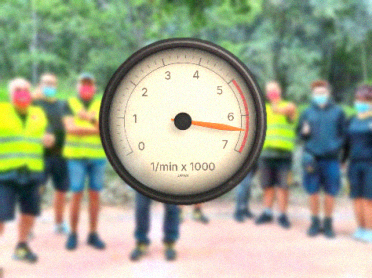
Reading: 6400 rpm
